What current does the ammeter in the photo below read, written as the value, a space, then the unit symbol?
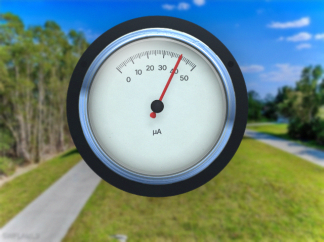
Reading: 40 µA
